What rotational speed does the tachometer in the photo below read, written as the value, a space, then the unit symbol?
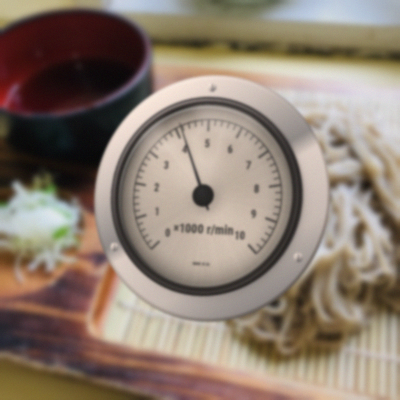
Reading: 4200 rpm
